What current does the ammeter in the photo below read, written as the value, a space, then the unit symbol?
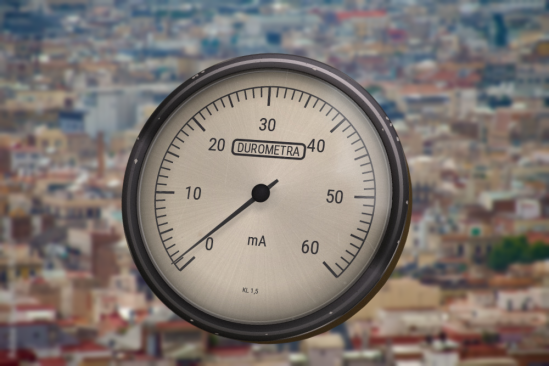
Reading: 1 mA
